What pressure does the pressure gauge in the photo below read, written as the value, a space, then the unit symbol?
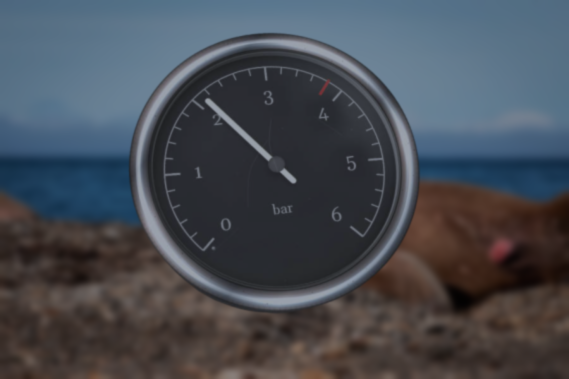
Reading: 2.1 bar
